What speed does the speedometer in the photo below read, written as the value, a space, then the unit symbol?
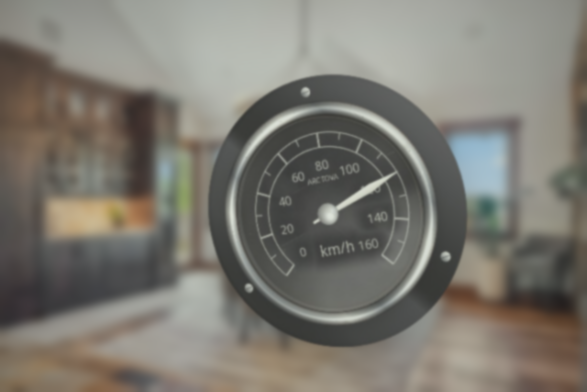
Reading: 120 km/h
